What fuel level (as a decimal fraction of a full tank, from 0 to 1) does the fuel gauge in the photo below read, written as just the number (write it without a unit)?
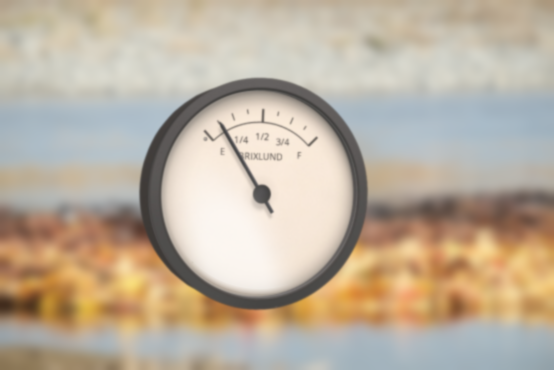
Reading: 0.125
